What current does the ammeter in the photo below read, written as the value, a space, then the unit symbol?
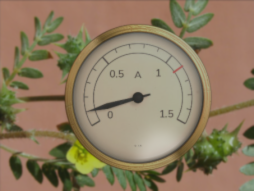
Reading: 0.1 A
